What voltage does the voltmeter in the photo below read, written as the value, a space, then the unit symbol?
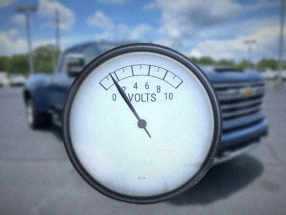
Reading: 1.5 V
